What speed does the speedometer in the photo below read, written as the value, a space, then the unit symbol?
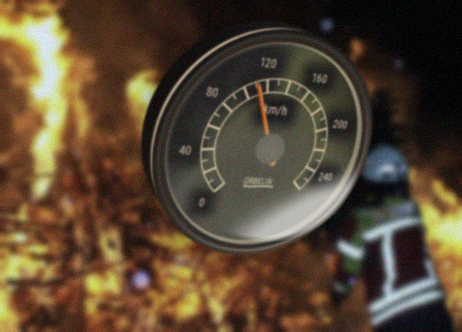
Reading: 110 km/h
